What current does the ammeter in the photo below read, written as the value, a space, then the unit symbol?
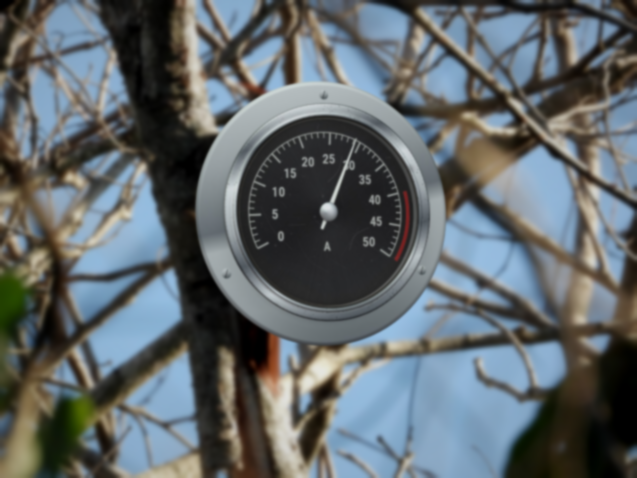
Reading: 29 A
